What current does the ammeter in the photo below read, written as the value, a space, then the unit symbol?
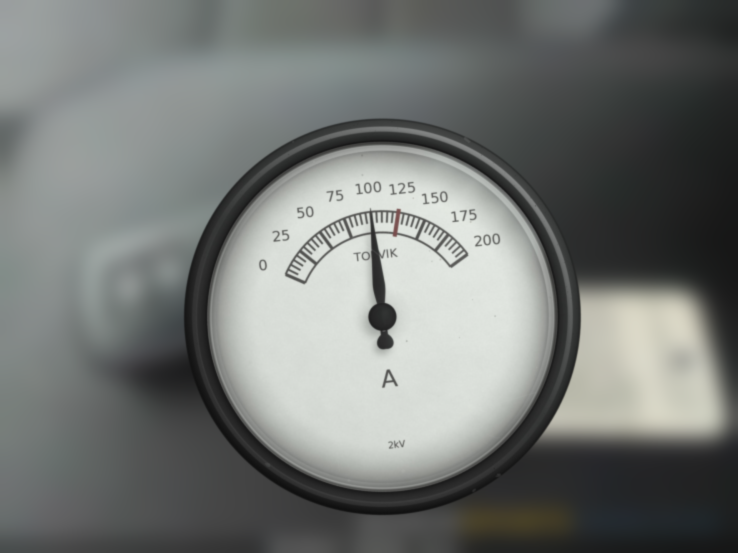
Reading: 100 A
